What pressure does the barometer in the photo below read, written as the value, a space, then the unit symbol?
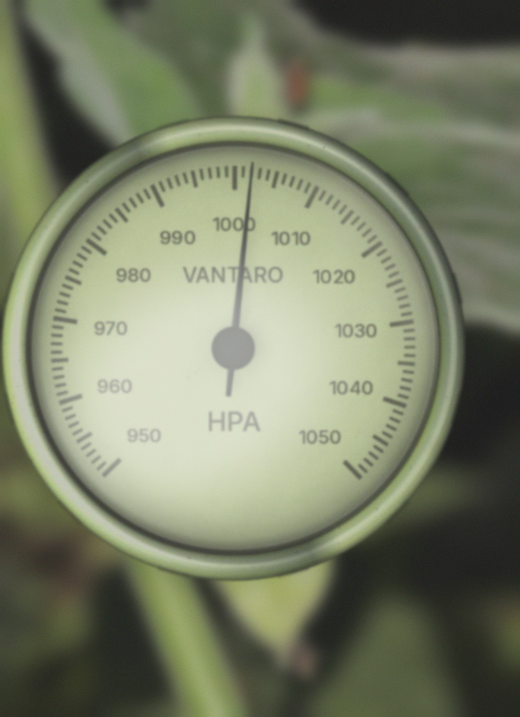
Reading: 1002 hPa
